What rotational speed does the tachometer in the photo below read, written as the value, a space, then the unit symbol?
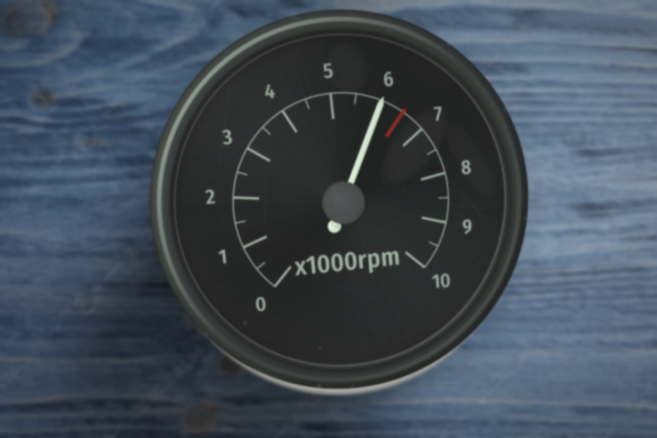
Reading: 6000 rpm
